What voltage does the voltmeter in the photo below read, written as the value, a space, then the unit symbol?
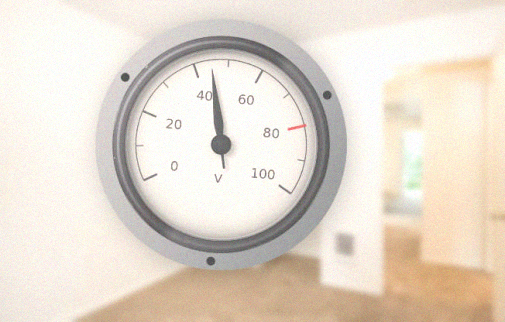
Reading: 45 V
